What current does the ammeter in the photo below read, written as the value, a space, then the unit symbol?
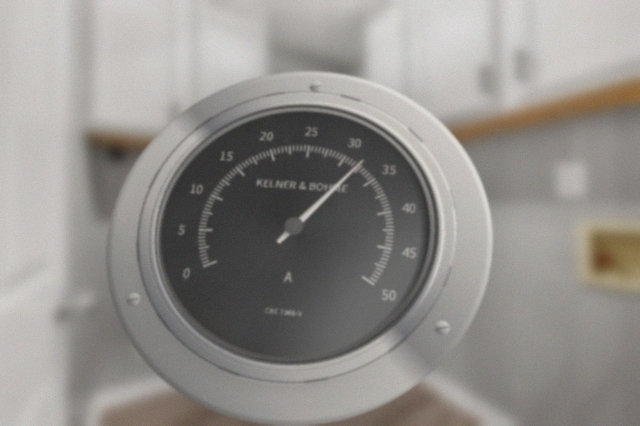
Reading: 32.5 A
